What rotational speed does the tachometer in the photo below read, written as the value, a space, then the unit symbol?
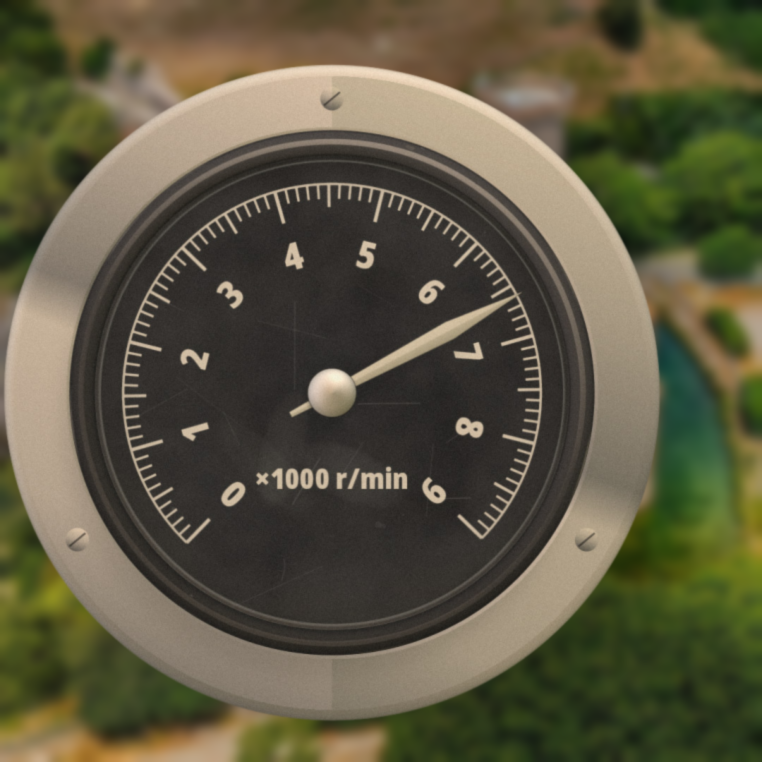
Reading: 6600 rpm
